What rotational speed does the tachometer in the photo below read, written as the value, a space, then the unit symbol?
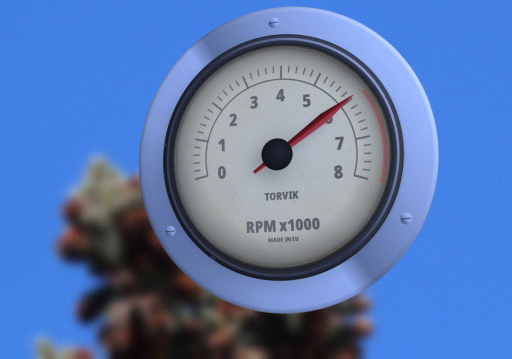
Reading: 6000 rpm
